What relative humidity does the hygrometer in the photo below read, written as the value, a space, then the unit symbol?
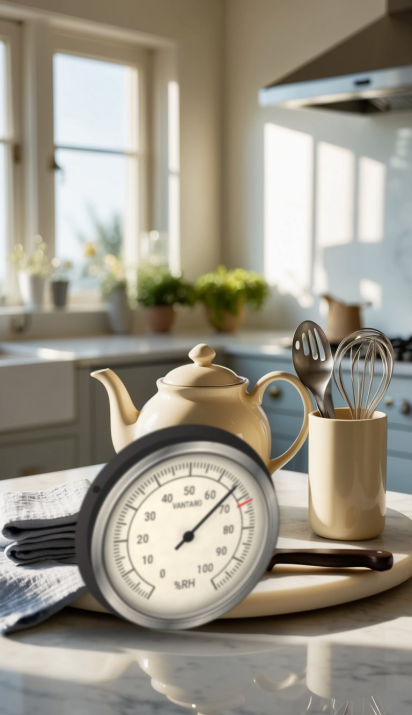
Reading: 65 %
